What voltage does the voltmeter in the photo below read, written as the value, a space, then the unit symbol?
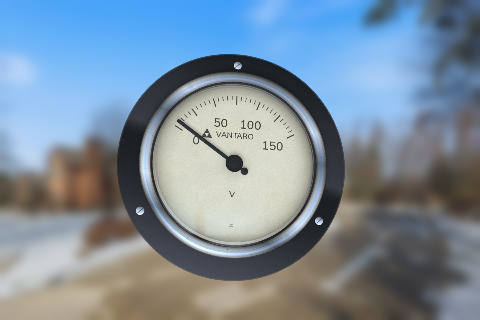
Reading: 5 V
